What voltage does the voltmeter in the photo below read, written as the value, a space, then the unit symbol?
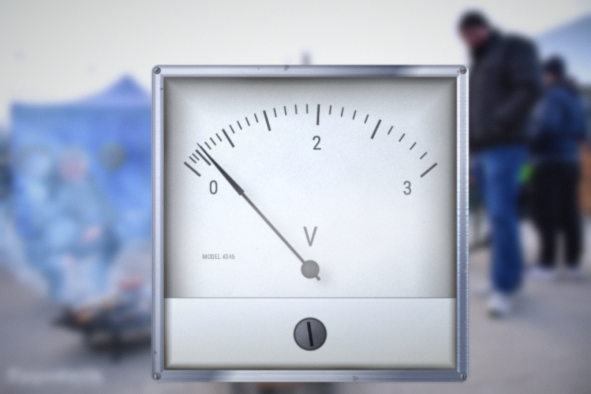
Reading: 0.6 V
